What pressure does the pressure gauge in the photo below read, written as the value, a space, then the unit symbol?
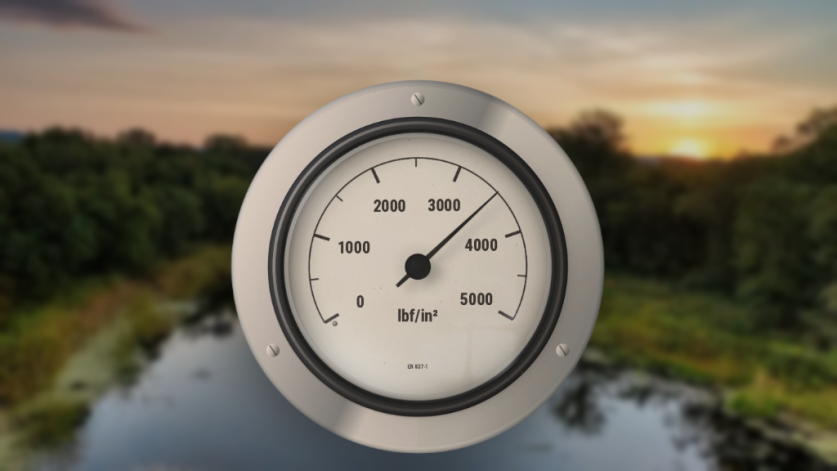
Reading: 3500 psi
